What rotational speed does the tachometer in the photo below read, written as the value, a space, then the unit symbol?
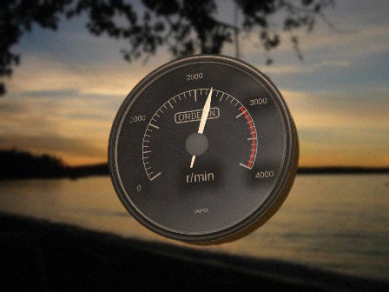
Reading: 2300 rpm
